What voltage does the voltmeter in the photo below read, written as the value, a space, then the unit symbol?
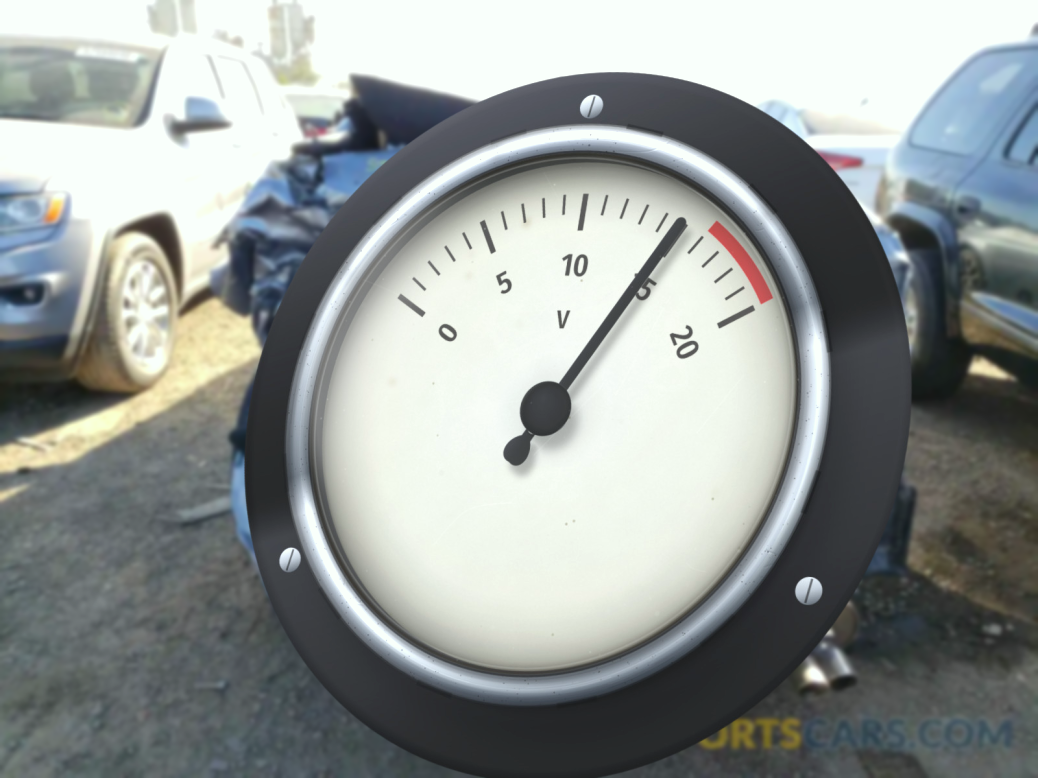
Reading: 15 V
